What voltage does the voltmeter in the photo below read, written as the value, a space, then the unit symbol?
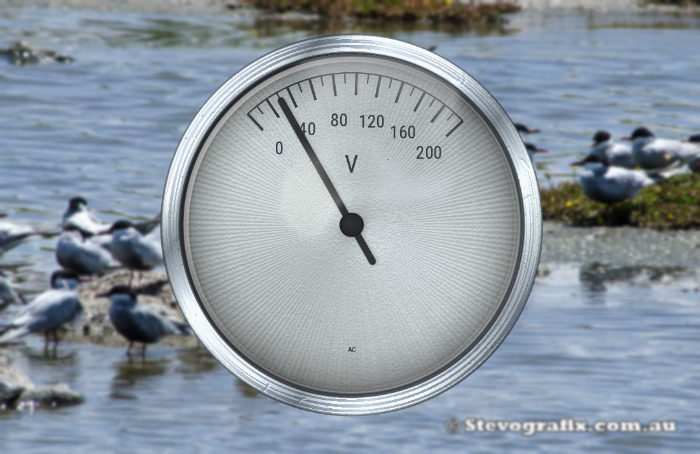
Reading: 30 V
